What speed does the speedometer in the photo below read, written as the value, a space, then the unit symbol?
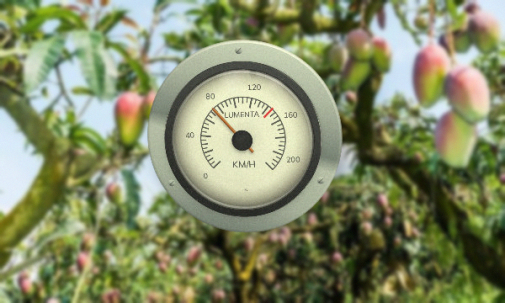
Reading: 75 km/h
